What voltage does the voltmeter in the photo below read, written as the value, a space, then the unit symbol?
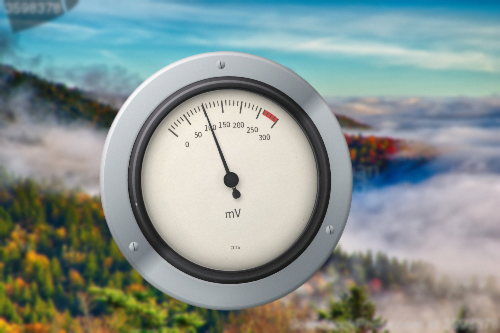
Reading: 100 mV
